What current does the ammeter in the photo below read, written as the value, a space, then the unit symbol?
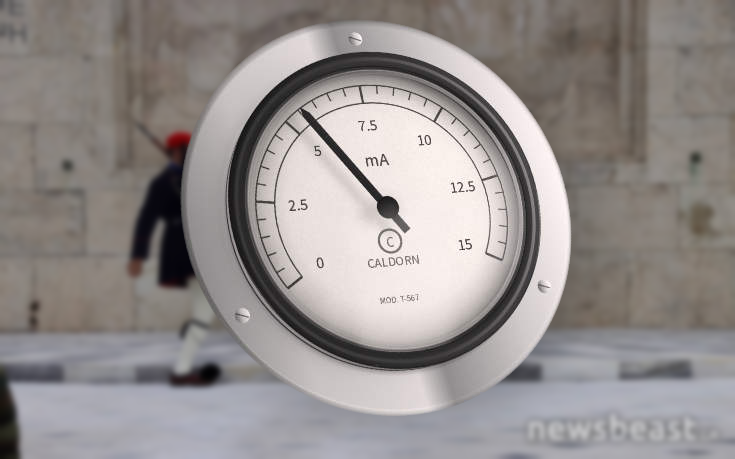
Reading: 5.5 mA
